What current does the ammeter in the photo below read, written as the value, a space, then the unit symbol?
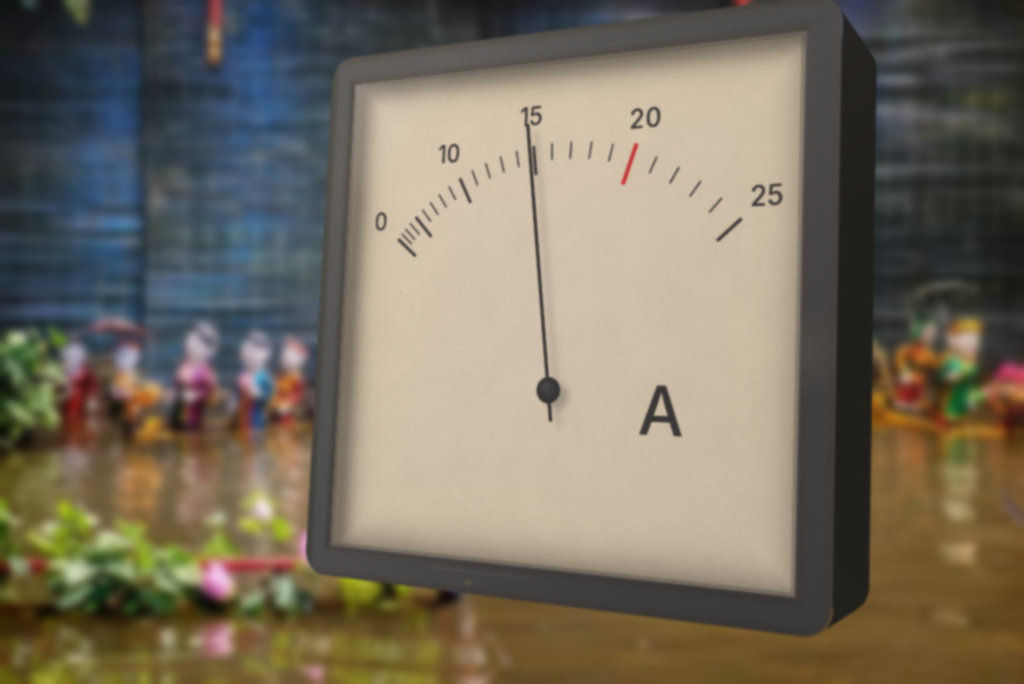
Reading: 15 A
